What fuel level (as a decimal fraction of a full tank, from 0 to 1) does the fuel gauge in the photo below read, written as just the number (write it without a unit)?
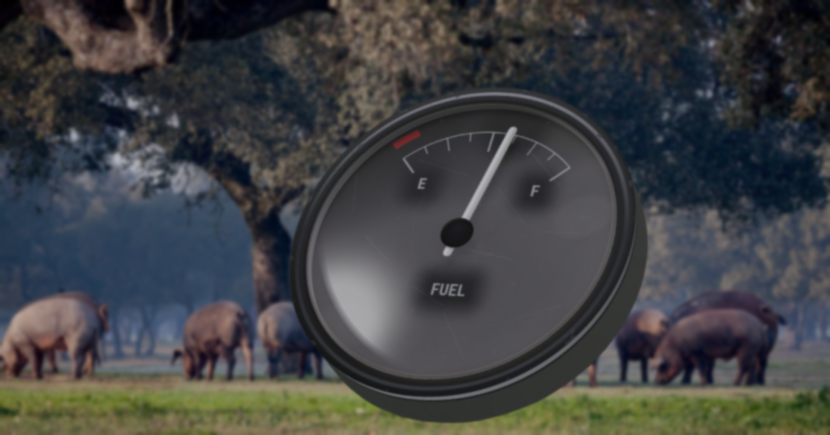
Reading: 0.625
